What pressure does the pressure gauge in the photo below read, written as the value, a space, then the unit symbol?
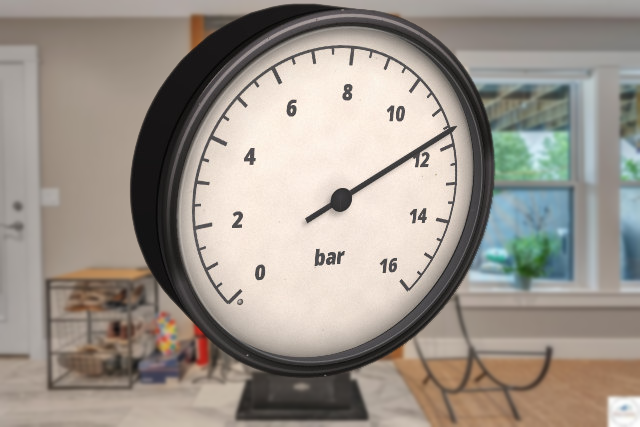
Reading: 11.5 bar
